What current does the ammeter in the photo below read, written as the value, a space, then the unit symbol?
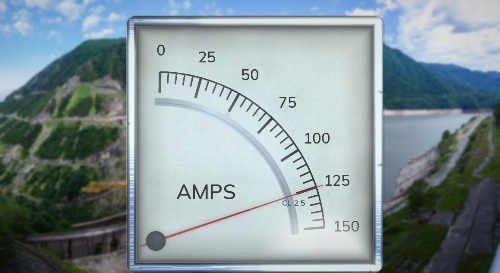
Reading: 125 A
